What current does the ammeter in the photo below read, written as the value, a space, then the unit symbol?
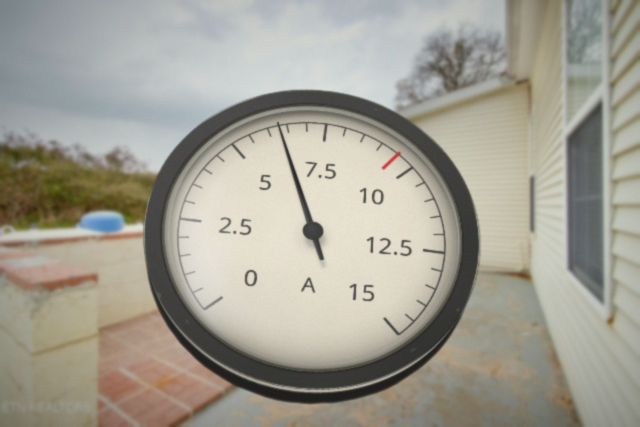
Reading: 6.25 A
